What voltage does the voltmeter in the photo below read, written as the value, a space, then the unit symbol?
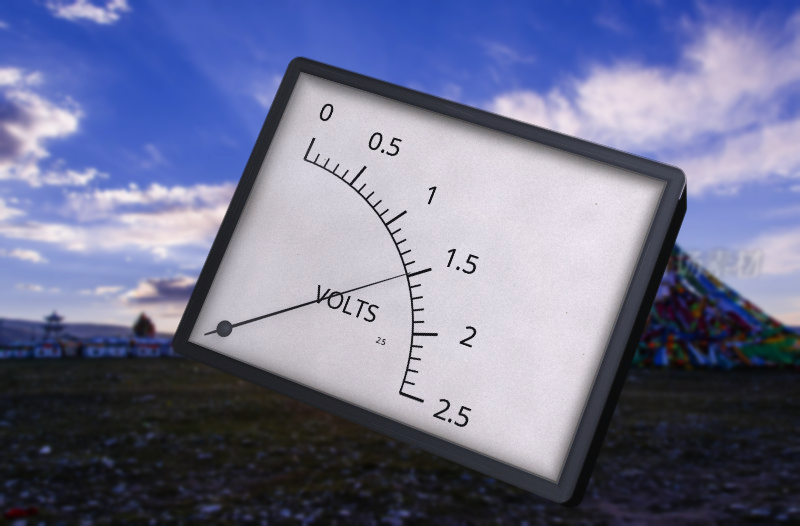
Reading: 1.5 V
